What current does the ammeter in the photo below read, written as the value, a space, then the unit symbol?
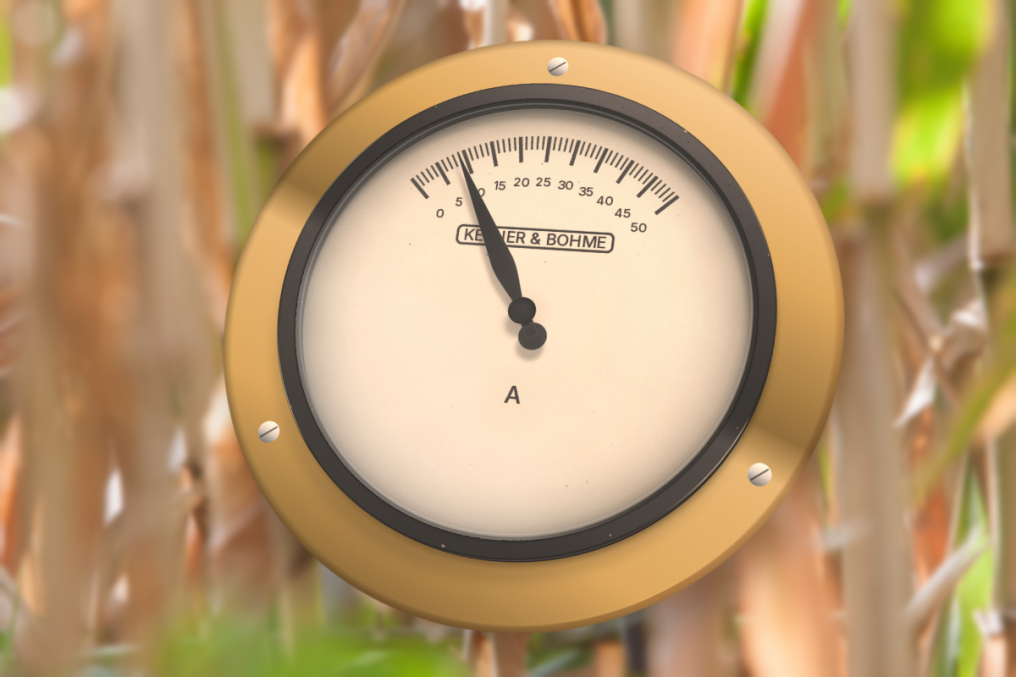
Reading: 9 A
